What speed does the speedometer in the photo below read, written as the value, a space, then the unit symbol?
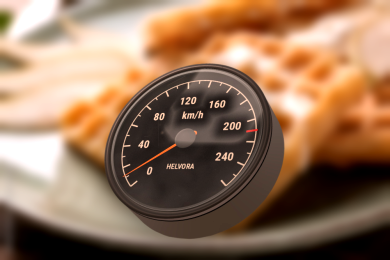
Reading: 10 km/h
